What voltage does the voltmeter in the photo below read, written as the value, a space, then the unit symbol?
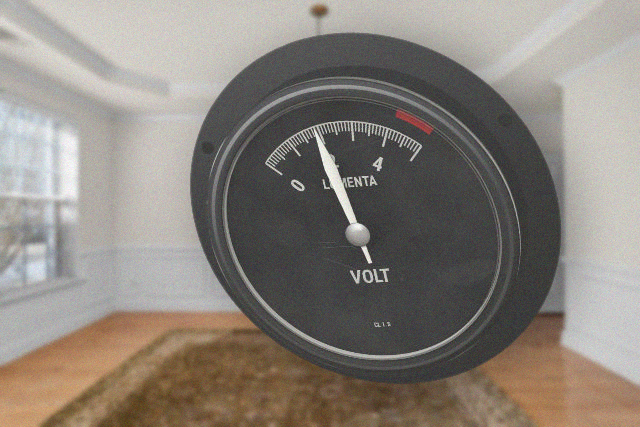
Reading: 2 V
